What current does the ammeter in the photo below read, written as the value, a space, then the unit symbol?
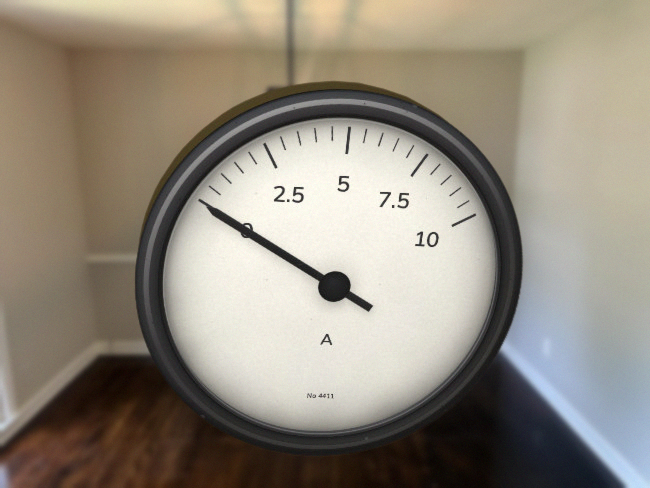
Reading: 0 A
